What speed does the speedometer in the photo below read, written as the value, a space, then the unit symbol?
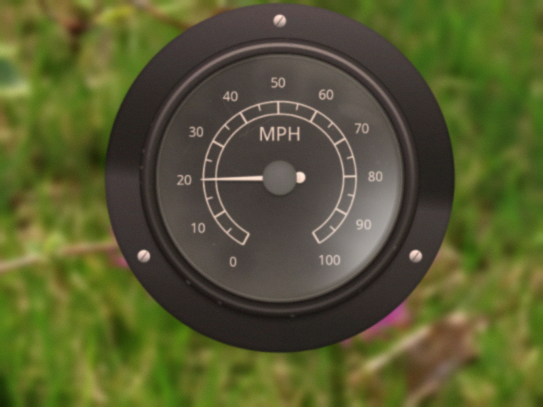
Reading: 20 mph
